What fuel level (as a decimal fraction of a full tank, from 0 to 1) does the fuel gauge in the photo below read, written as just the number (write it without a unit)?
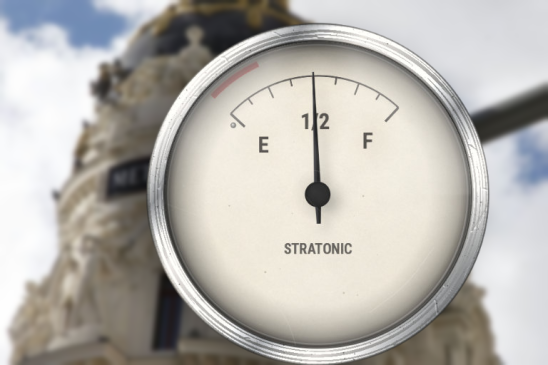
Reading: 0.5
